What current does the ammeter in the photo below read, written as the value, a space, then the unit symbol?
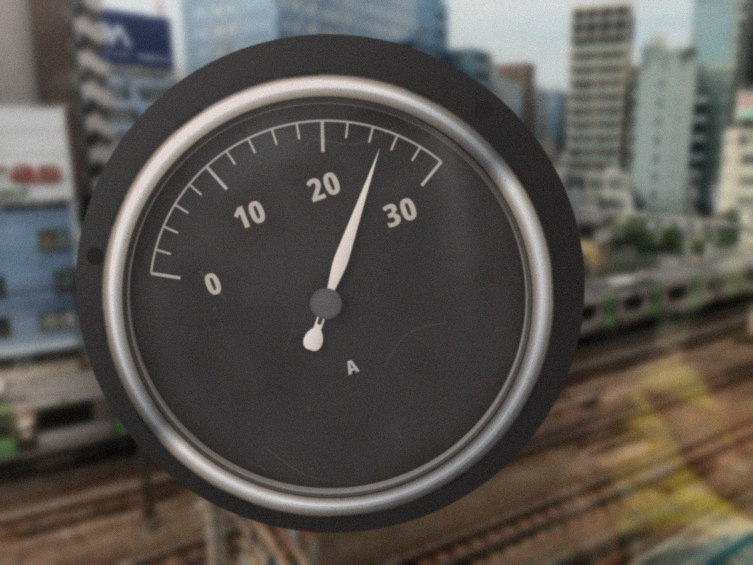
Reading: 25 A
